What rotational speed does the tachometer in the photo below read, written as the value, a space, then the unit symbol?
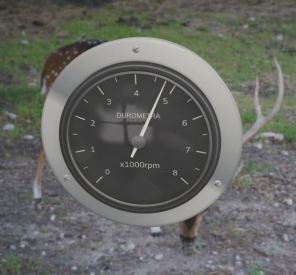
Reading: 4750 rpm
